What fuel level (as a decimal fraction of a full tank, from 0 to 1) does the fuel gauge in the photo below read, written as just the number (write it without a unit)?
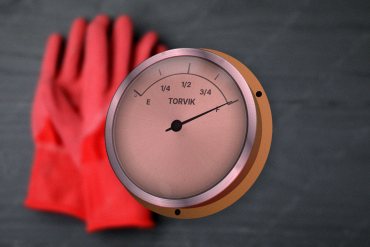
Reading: 1
